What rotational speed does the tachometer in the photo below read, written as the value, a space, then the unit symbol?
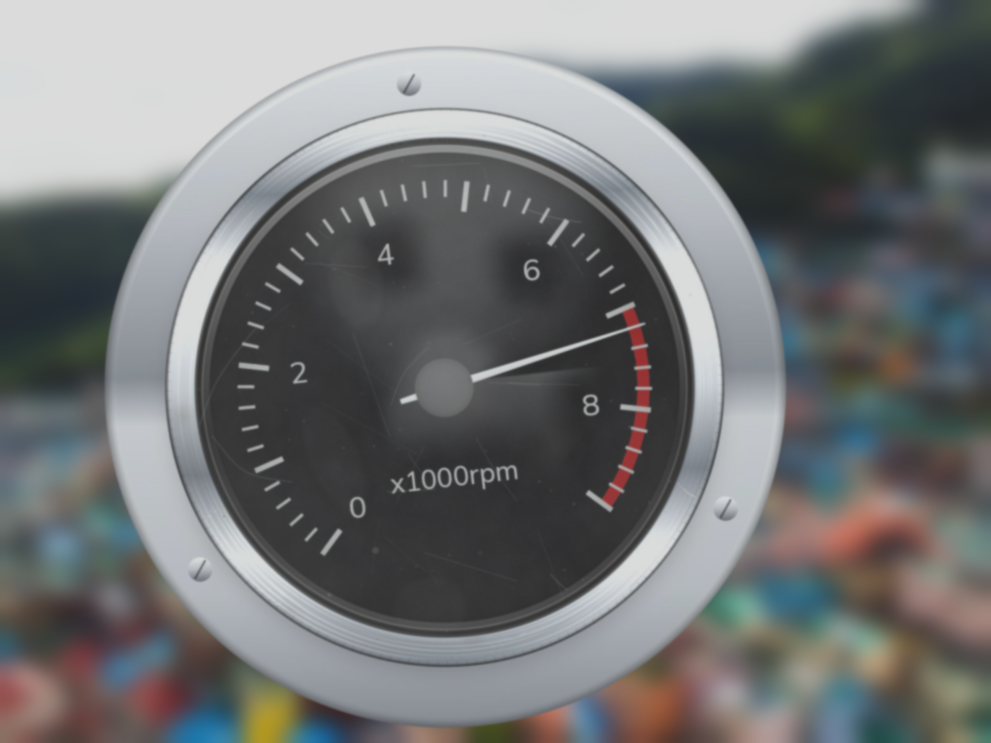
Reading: 7200 rpm
